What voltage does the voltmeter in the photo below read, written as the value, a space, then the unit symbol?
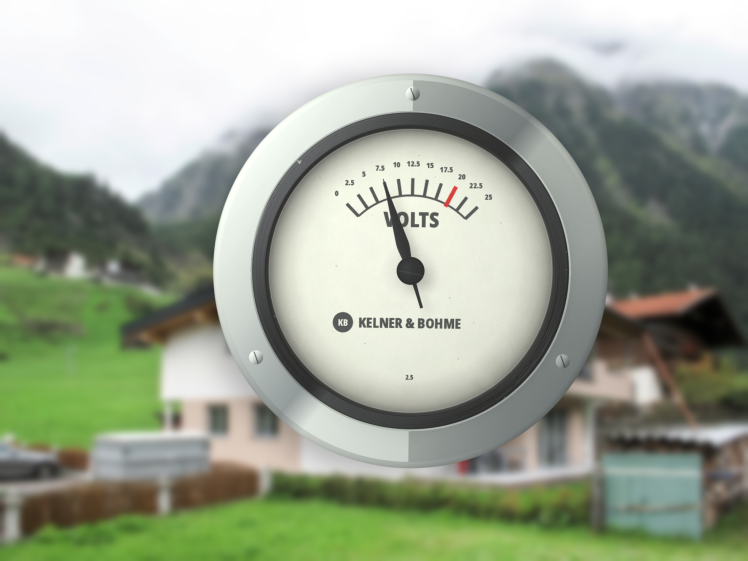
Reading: 7.5 V
